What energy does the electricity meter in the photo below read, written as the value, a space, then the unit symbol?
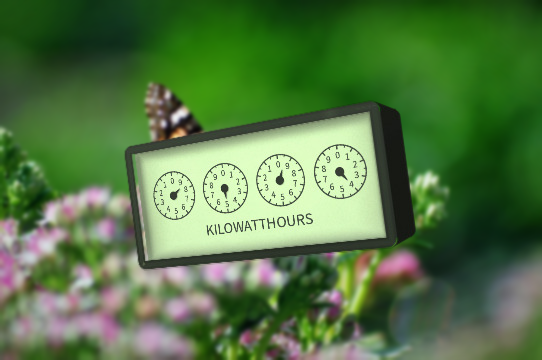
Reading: 8494 kWh
